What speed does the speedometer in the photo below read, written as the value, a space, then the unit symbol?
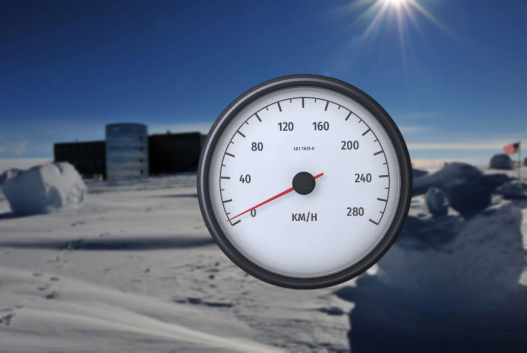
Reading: 5 km/h
